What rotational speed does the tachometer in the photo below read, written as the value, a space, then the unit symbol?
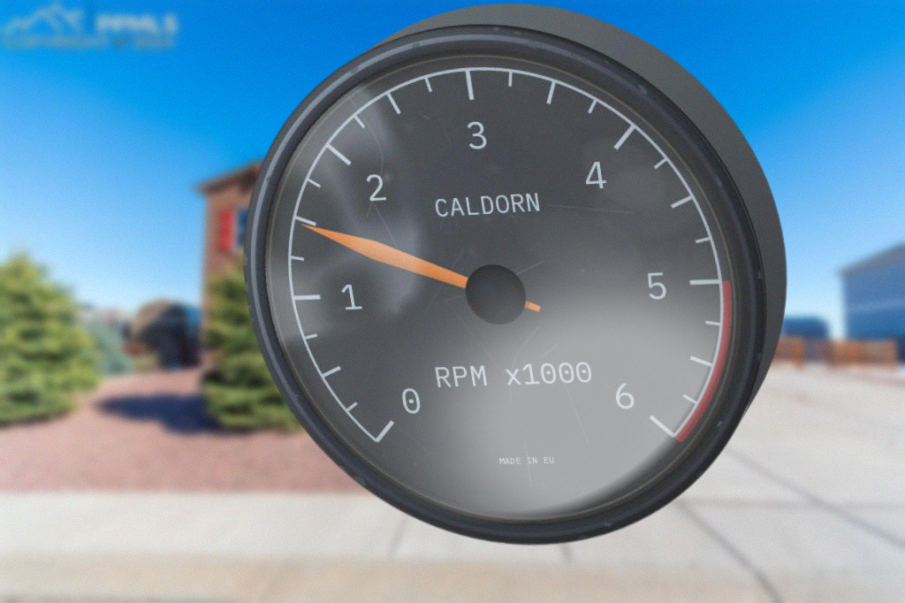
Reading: 1500 rpm
